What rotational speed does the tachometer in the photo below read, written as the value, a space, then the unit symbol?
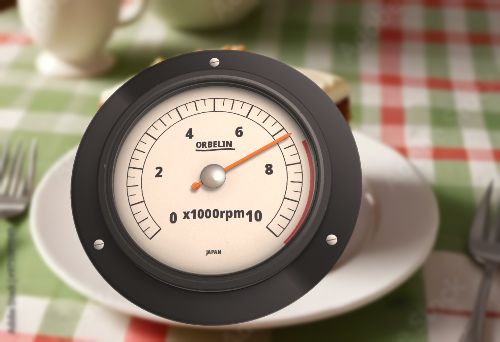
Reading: 7250 rpm
